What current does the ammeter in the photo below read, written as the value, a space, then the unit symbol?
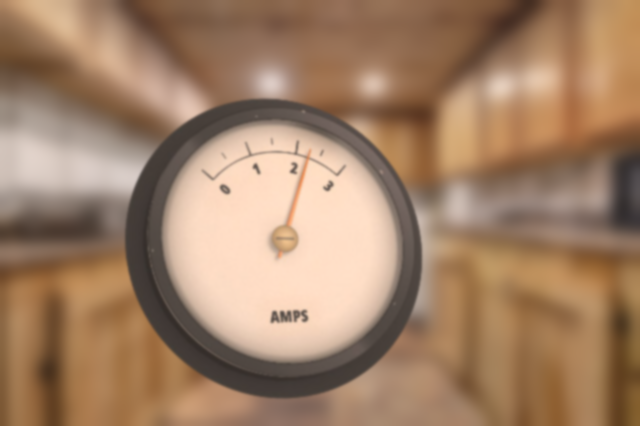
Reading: 2.25 A
